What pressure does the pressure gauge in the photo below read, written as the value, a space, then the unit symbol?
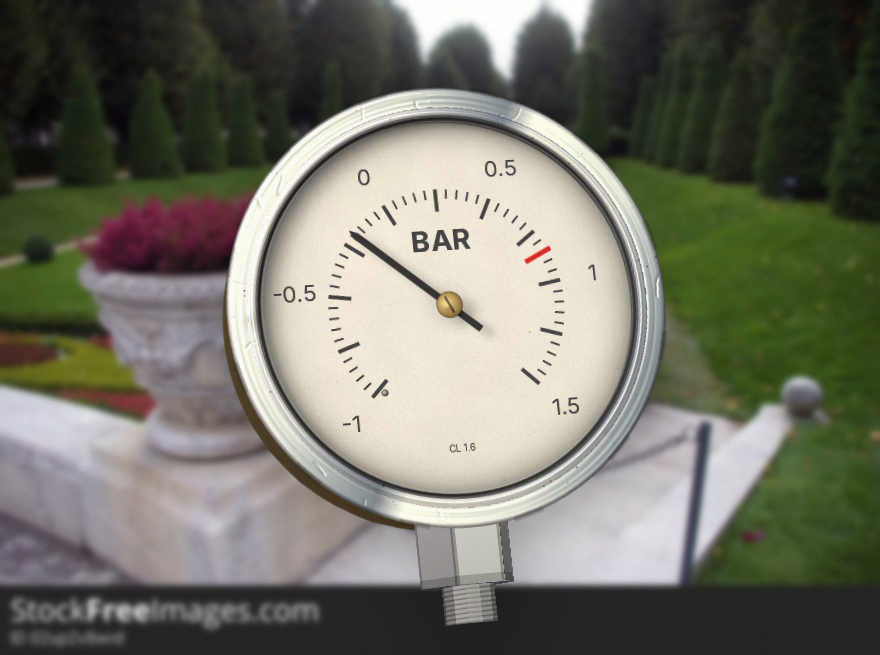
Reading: -0.2 bar
